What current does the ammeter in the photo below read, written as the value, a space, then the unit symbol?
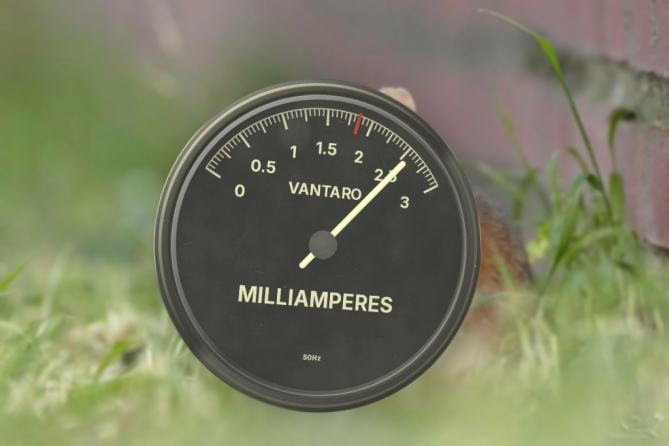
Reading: 2.55 mA
